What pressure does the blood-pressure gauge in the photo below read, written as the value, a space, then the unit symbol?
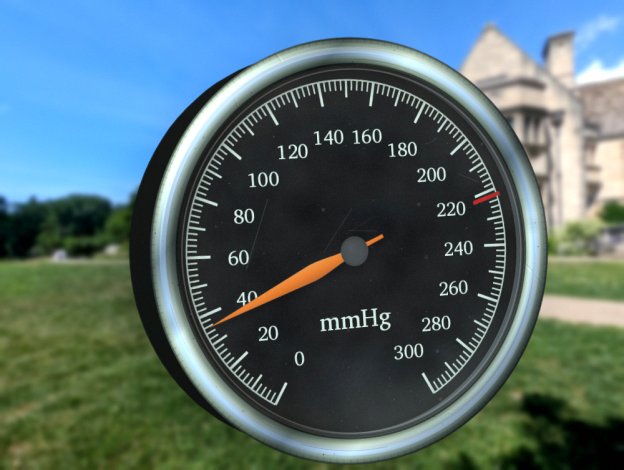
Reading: 36 mmHg
